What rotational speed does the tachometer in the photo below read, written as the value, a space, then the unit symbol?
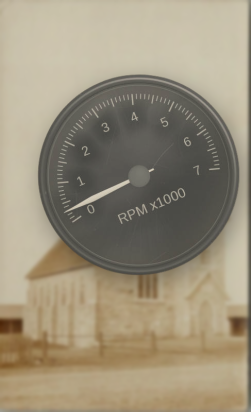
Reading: 300 rpm
